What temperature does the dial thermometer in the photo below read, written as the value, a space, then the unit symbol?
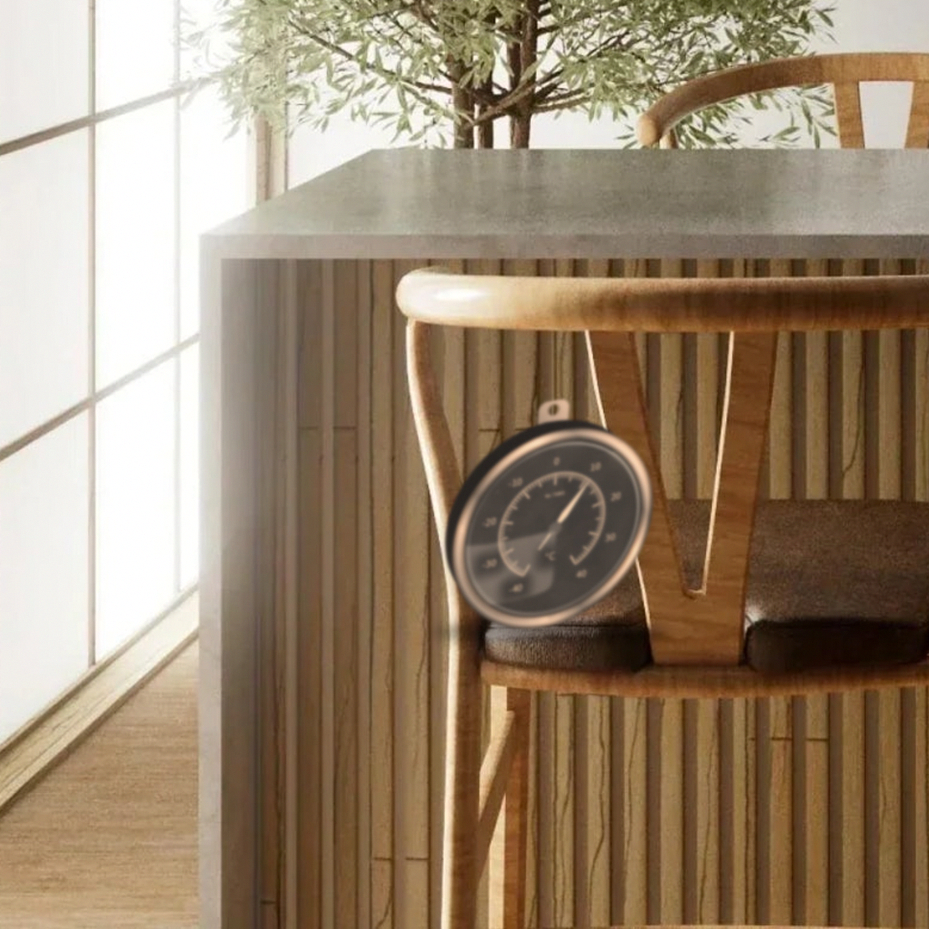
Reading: 10 °C
